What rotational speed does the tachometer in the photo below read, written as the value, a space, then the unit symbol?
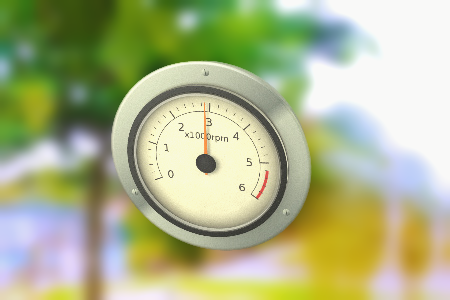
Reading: 2900 rpm
